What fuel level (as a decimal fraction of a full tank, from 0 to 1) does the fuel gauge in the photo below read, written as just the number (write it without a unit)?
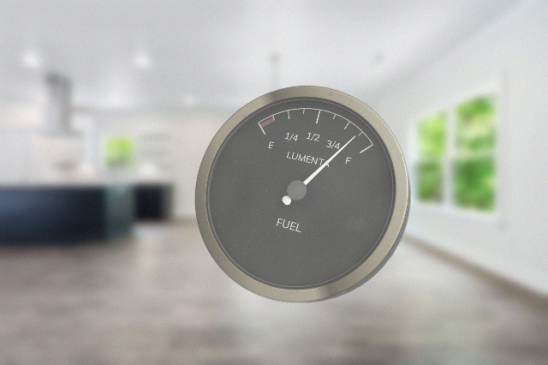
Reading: 0.875
